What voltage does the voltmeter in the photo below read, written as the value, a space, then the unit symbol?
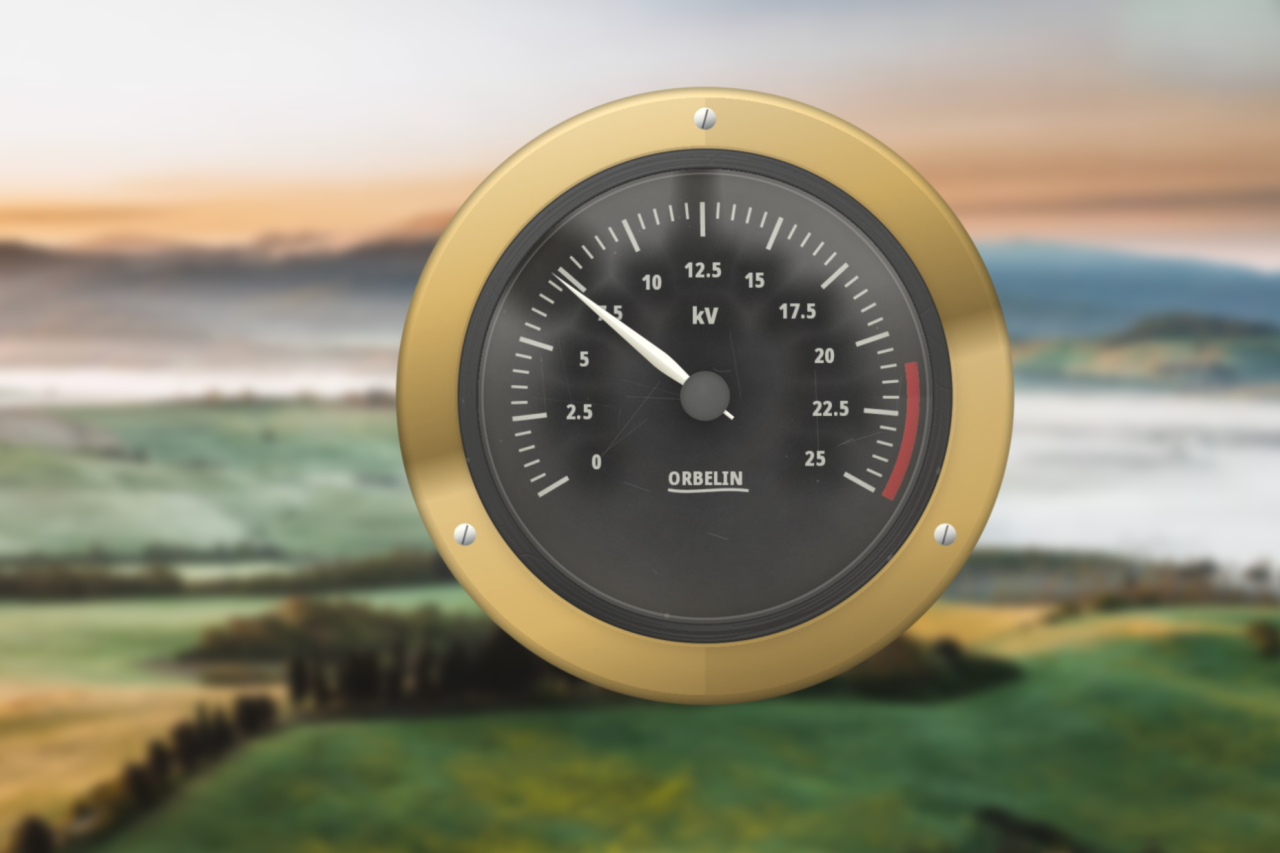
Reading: 7.25 kV
